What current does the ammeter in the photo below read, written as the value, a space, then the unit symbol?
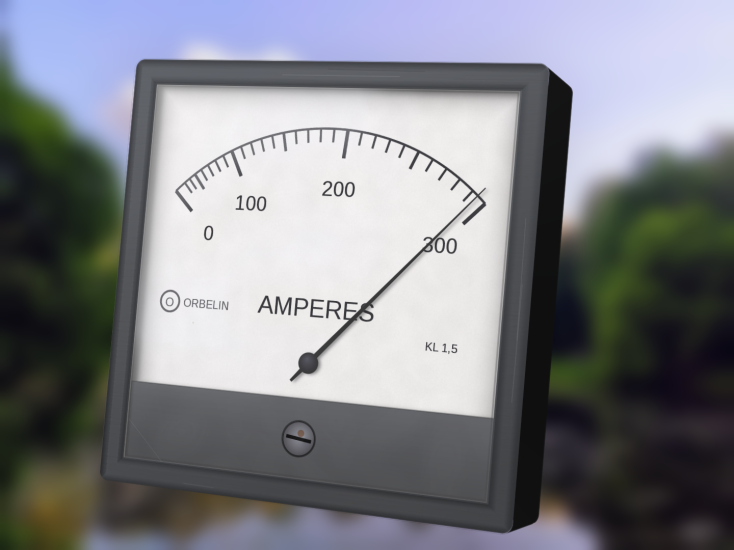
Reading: 295 A
